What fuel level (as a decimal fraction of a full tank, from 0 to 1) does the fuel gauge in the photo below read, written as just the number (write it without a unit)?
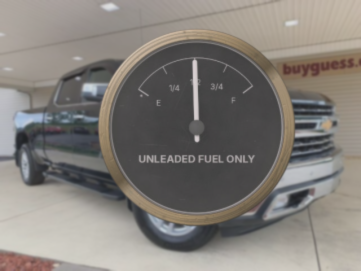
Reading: 0.5
